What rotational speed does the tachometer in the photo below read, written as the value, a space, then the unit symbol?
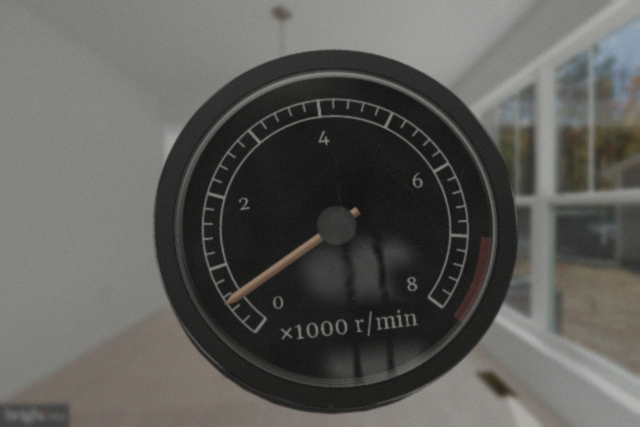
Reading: 500 rpm
